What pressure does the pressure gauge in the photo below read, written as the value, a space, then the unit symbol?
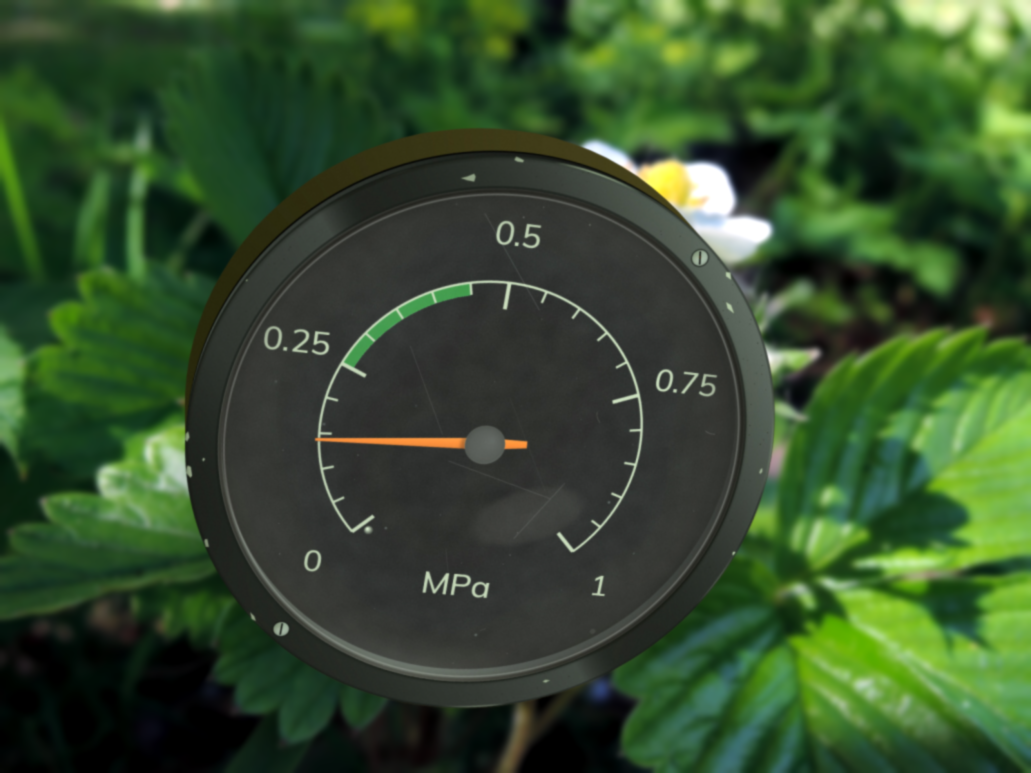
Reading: 0.15 MPa
